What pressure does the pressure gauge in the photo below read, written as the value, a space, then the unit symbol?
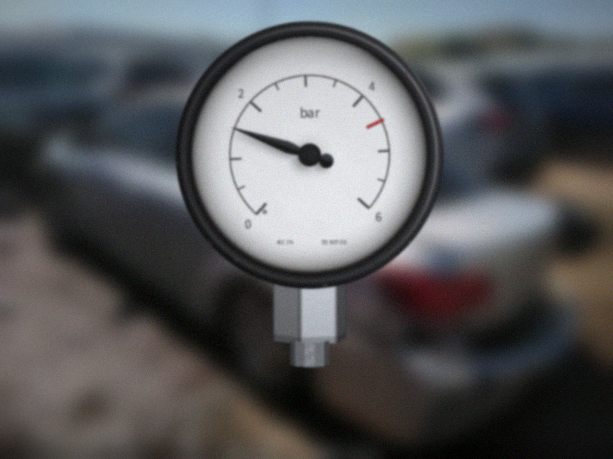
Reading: 1.5 bar
